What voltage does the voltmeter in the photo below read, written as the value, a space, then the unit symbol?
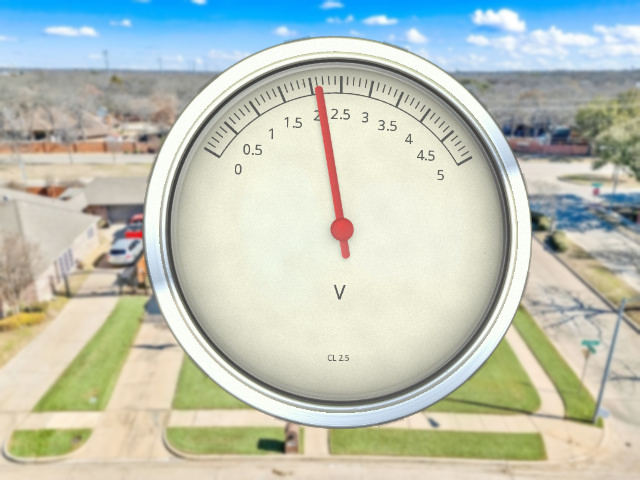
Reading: 2.1 V
